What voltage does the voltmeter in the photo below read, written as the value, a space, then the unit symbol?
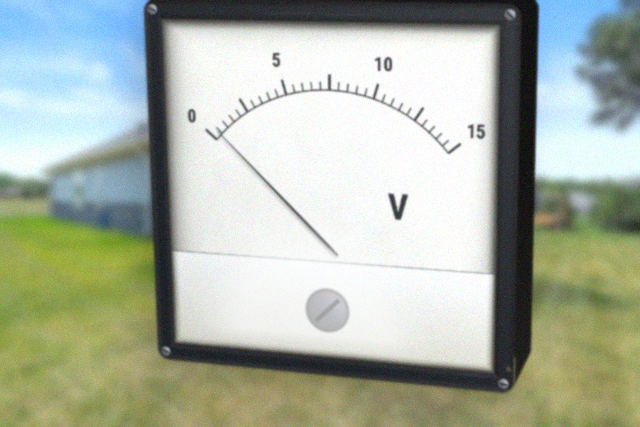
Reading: 0.5 V
